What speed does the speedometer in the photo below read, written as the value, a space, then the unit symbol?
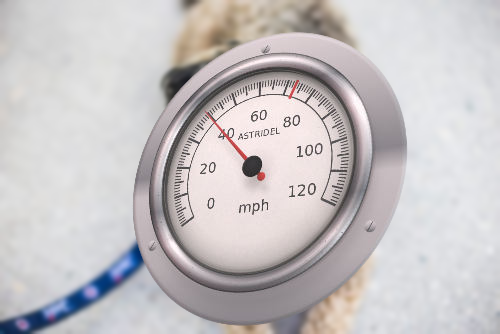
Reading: 40 mph
